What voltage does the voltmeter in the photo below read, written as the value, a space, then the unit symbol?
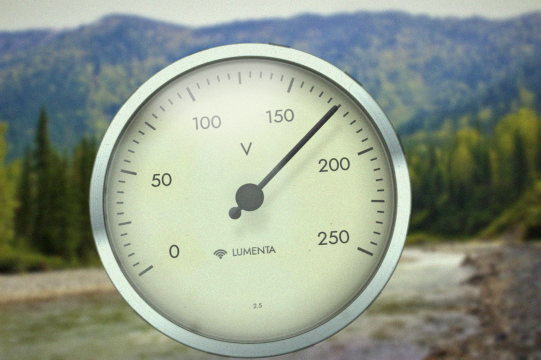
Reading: 175 V
